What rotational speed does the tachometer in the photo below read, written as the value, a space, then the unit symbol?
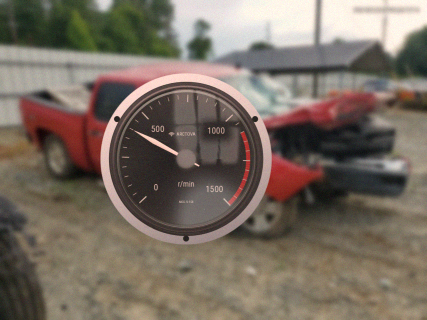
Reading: 400 rpm
